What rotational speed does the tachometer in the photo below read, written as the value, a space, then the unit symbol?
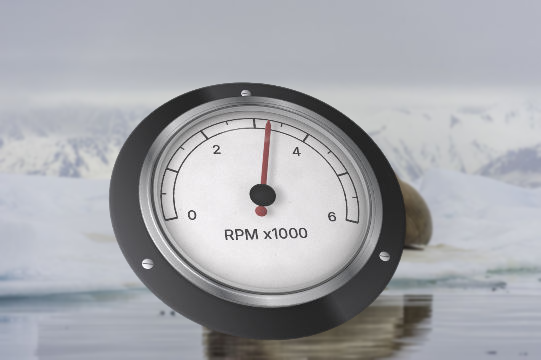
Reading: 3250 rpm
